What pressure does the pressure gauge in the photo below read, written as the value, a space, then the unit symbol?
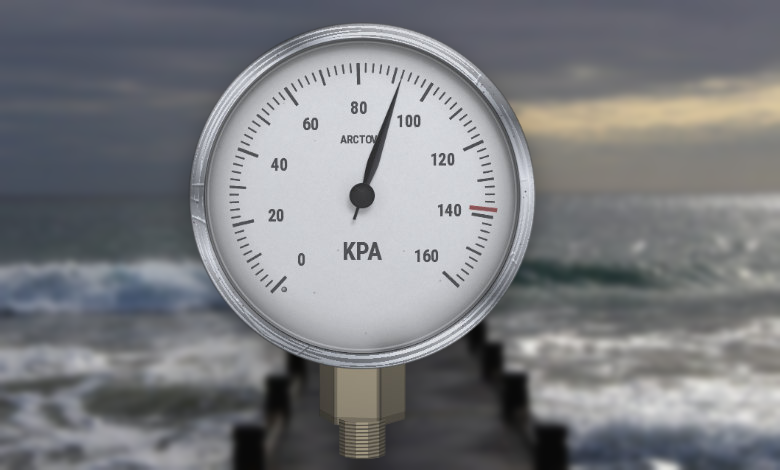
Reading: 92 kPa
